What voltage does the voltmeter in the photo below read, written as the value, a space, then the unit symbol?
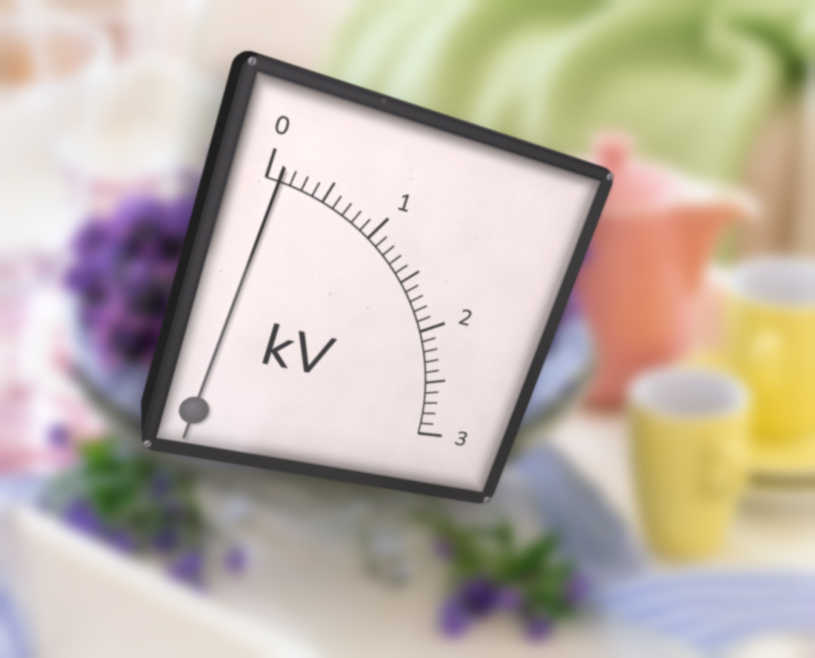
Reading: 0.1 kV
